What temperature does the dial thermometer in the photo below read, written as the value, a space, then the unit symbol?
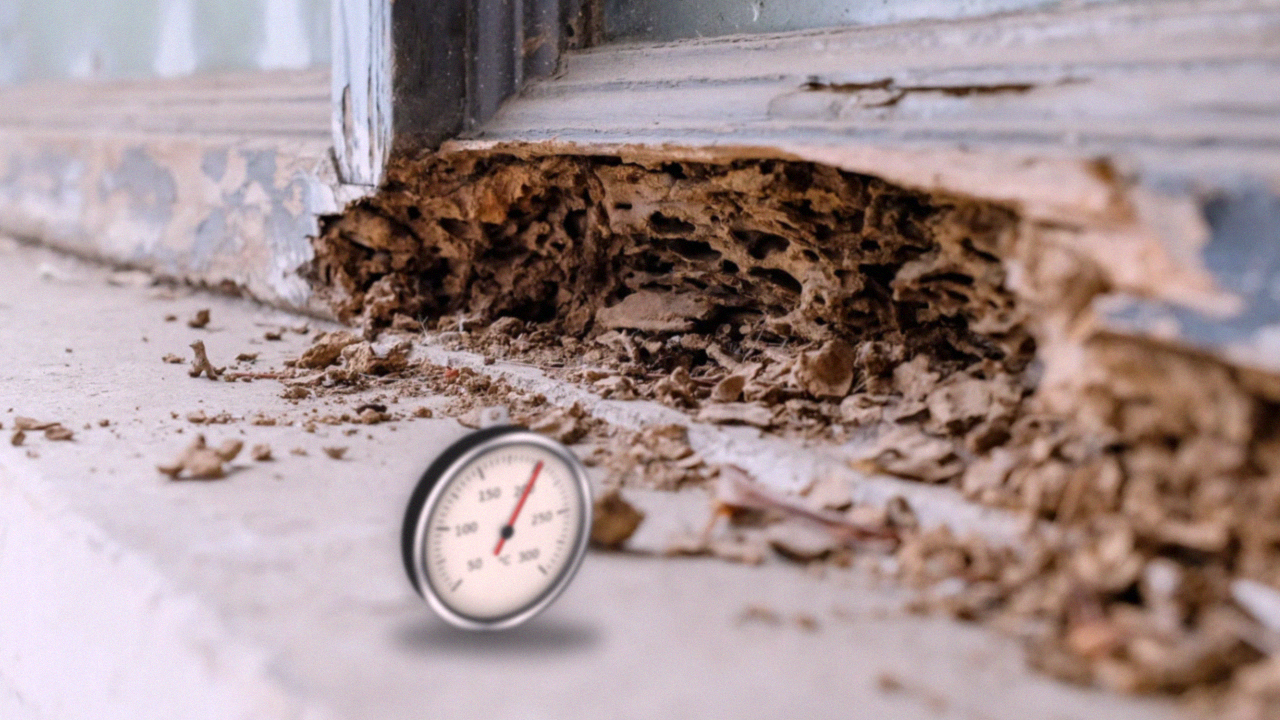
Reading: 200 °C
